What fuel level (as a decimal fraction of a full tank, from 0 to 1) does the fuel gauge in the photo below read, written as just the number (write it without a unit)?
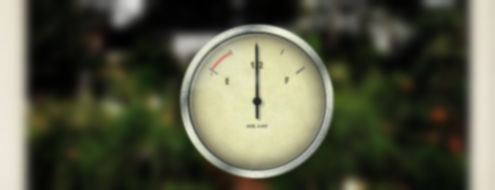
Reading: 0.5
